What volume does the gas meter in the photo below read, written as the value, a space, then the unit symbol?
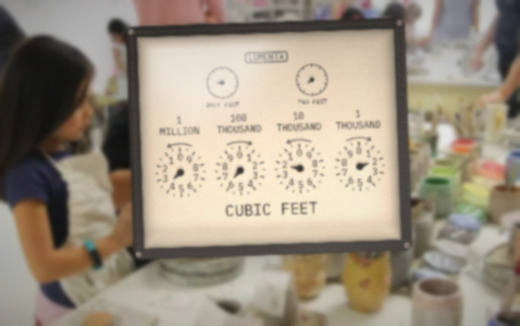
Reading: 362200 ft³
